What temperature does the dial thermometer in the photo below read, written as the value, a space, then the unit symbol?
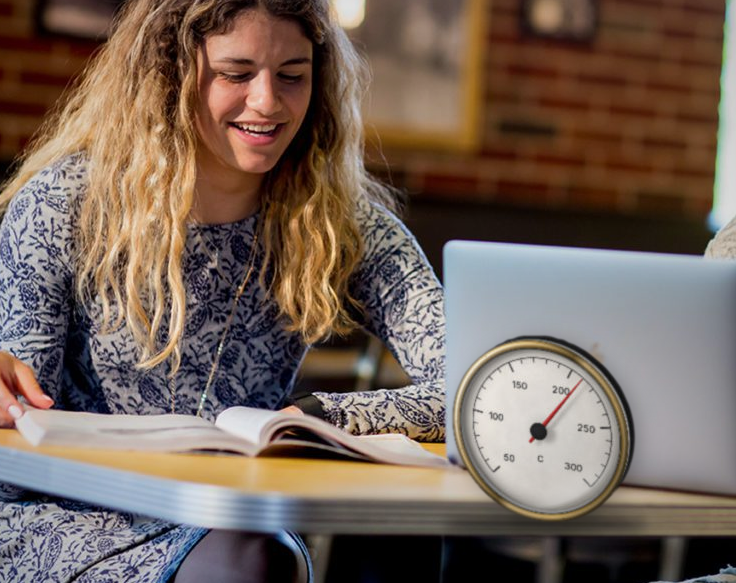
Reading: 210 °C
